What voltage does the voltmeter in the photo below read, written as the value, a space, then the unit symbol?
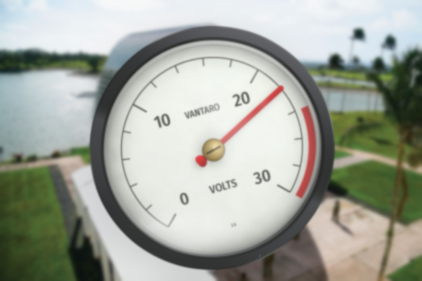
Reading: 22 V
